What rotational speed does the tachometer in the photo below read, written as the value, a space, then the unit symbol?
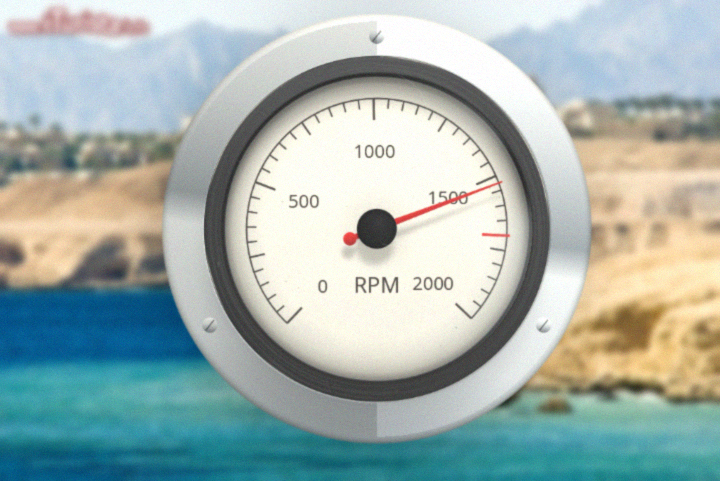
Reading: 1525 rpm
